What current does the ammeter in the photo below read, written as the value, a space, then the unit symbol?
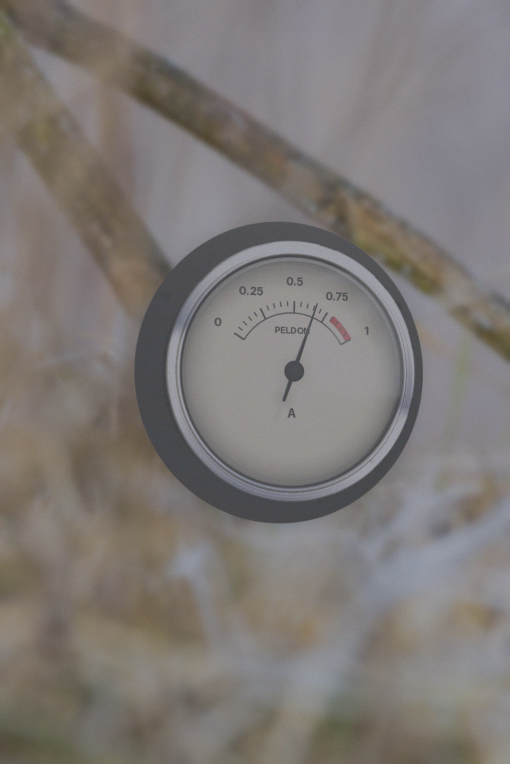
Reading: 0.65 A
